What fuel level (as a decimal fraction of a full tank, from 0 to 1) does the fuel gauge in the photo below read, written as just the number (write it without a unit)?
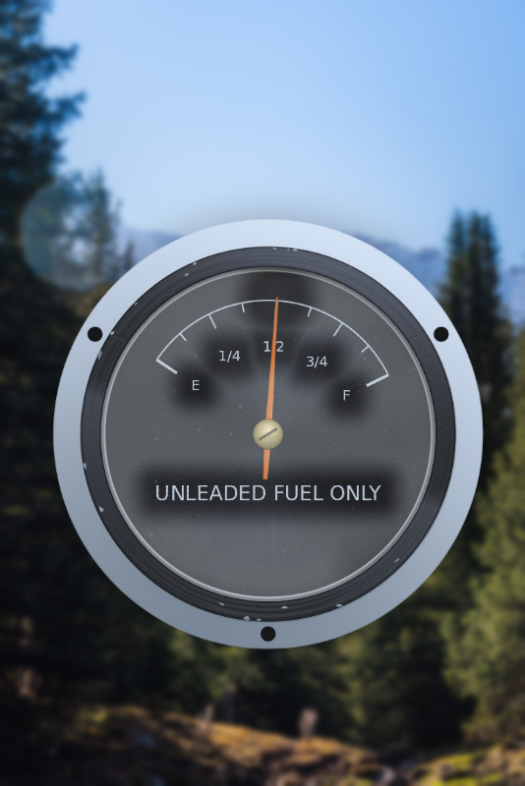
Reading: 0.5
